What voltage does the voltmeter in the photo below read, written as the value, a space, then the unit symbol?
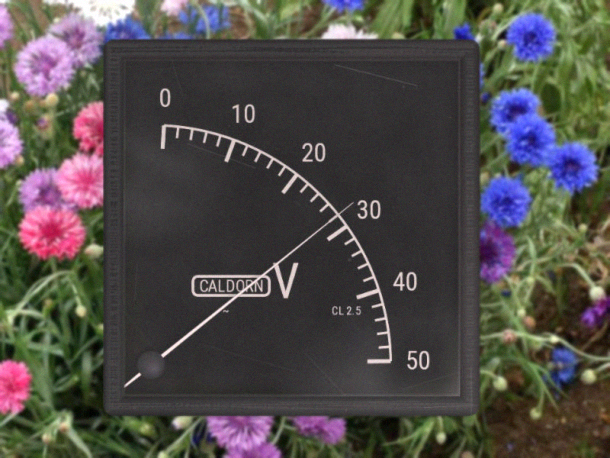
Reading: 28 V
